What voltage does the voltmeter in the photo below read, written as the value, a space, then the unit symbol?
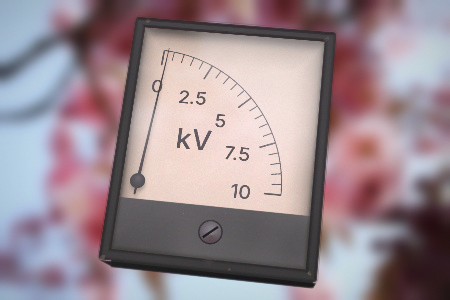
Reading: 0.25 kV
